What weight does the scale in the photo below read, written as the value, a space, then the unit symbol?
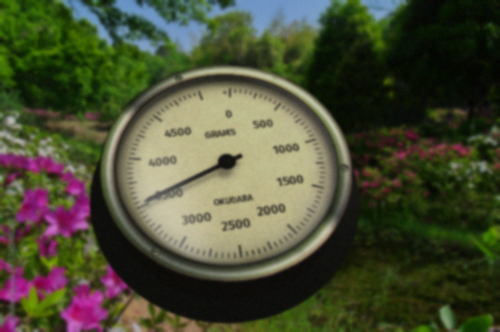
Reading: 3500 g
